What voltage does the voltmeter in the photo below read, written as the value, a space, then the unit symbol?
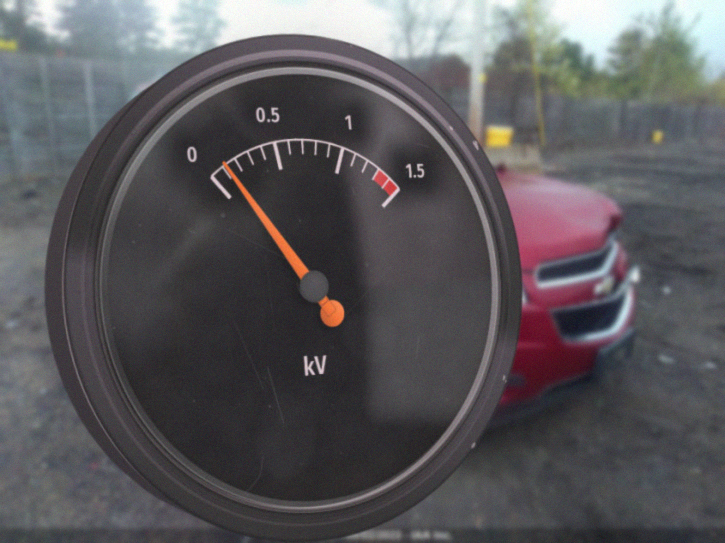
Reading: 0.1 kV
